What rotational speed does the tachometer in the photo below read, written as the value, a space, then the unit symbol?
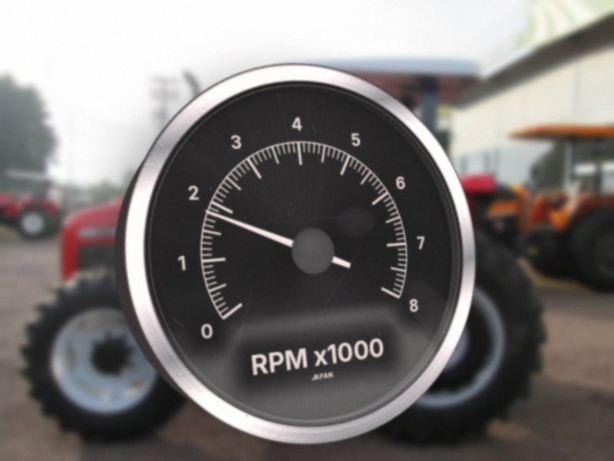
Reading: 1800 rpm
